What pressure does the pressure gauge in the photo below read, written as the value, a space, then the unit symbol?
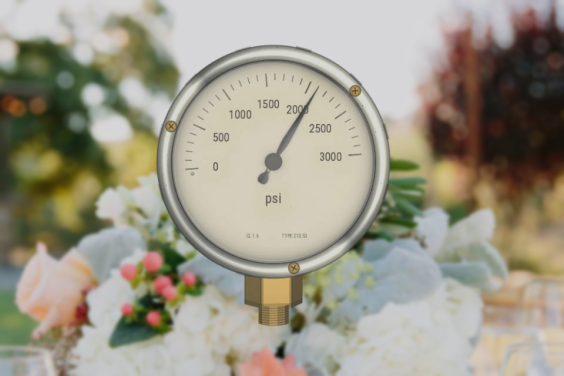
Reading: 2100 psi
